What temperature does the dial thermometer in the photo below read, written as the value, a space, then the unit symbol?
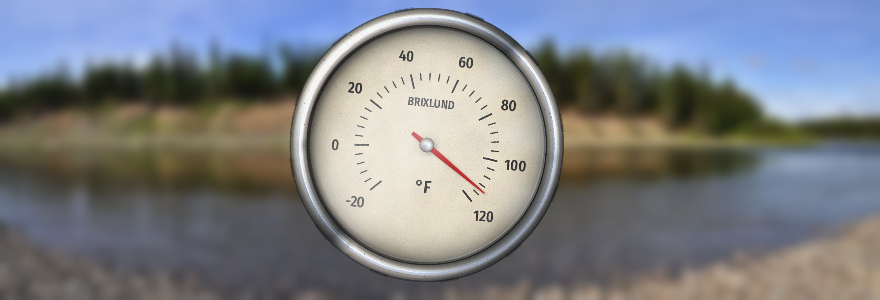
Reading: 114 °F
